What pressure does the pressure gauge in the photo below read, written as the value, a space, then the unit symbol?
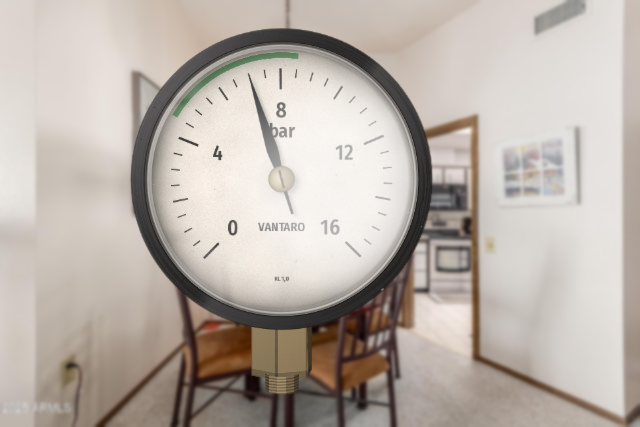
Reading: 7 bar
